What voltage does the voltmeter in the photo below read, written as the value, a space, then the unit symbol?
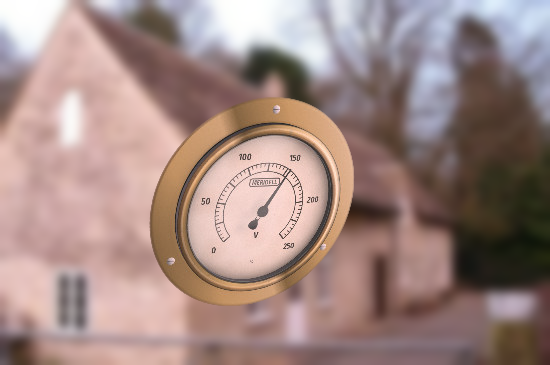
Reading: 150 V
